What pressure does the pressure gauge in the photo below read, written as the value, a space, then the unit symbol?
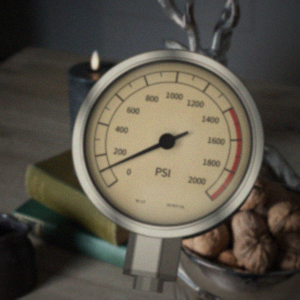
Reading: 100 psi
